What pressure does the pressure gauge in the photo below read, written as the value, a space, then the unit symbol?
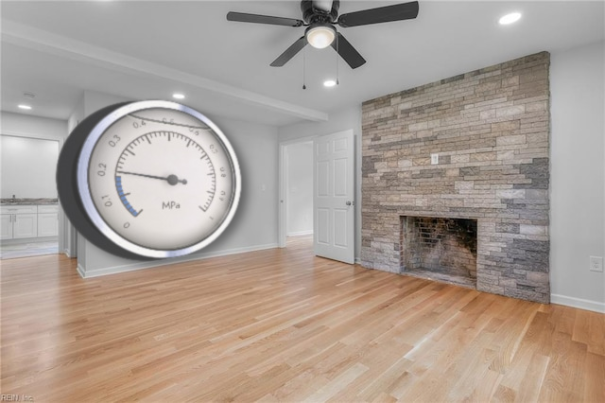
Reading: 0.2 MPa
